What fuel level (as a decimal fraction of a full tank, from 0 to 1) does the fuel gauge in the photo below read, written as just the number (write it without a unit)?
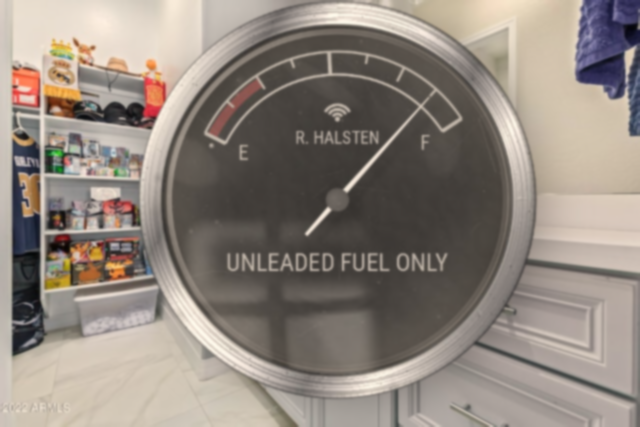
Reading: 0.875
